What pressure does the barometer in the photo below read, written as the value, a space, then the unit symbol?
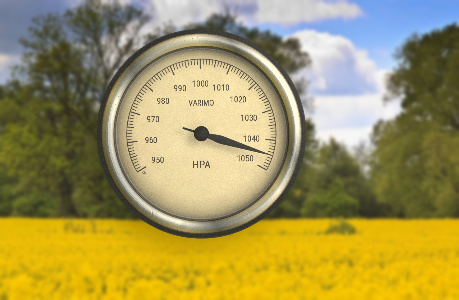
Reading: 1045 hPa
